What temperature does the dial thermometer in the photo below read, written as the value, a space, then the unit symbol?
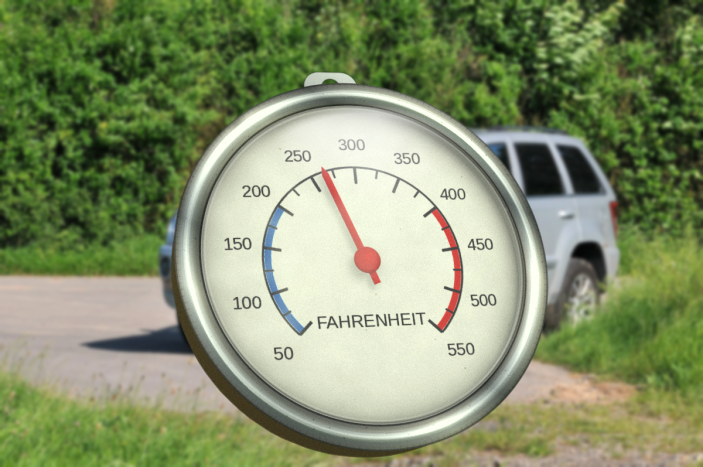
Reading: 262.5 °F
